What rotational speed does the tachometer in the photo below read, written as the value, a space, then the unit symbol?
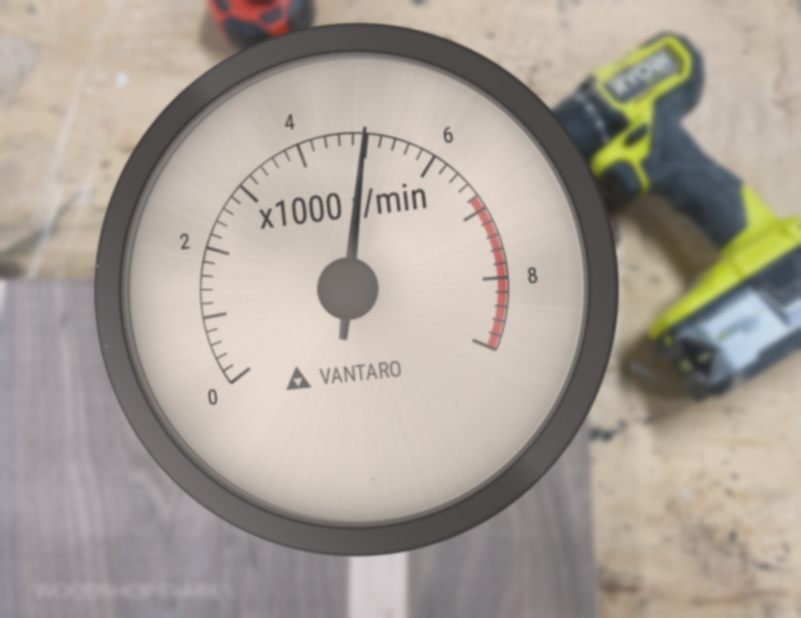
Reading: 5000 rpm
